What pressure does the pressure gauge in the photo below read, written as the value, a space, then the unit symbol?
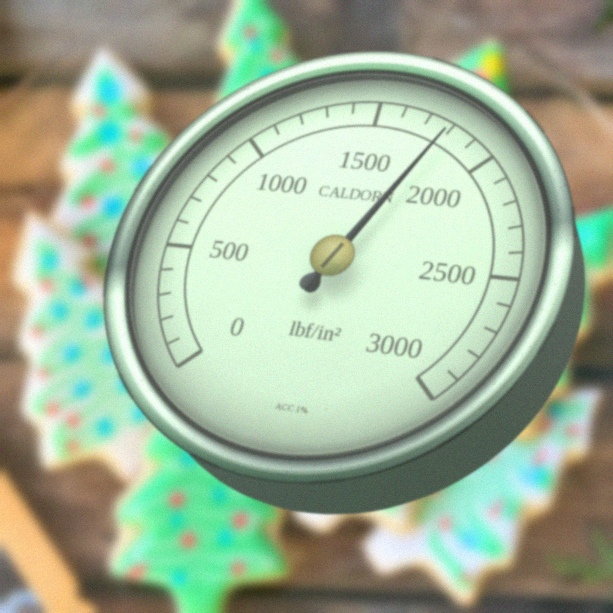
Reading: 1800 psi
